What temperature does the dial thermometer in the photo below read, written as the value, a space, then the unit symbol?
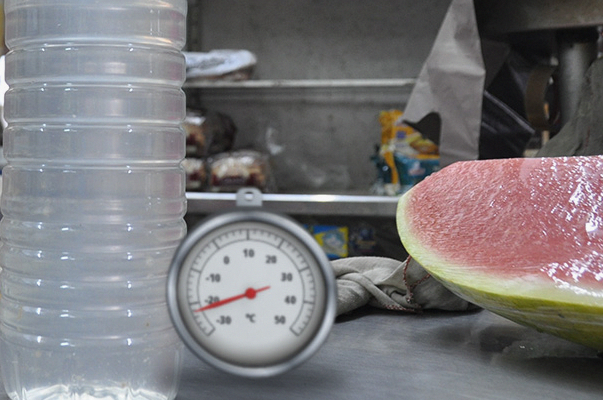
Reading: -22 °C
